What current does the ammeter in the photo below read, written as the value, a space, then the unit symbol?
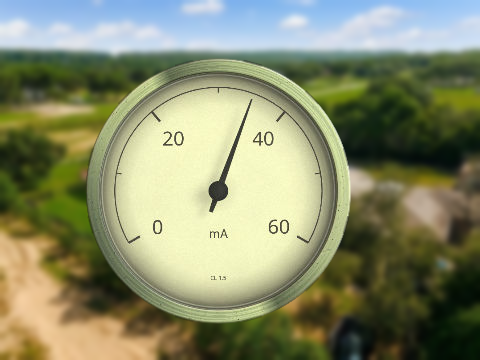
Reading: 35 mA
